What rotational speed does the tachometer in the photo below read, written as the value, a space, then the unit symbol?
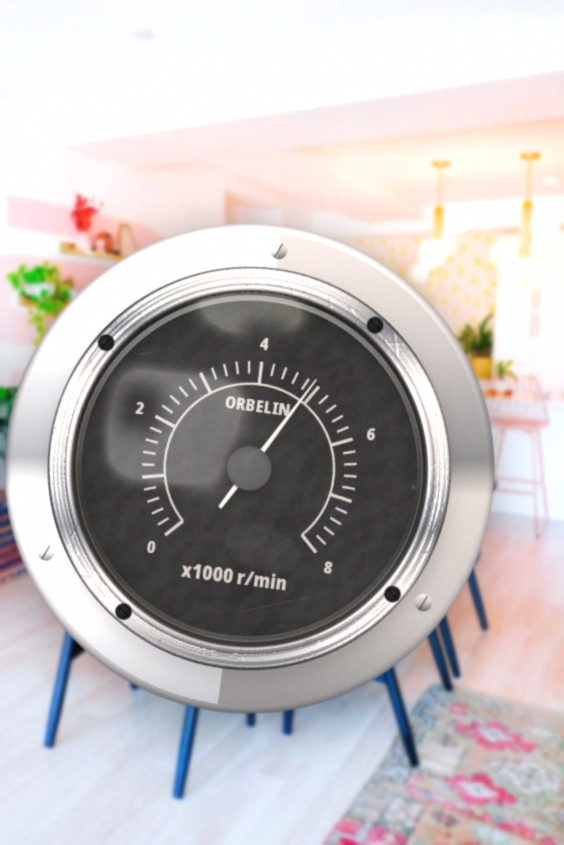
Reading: 4900 rpm
